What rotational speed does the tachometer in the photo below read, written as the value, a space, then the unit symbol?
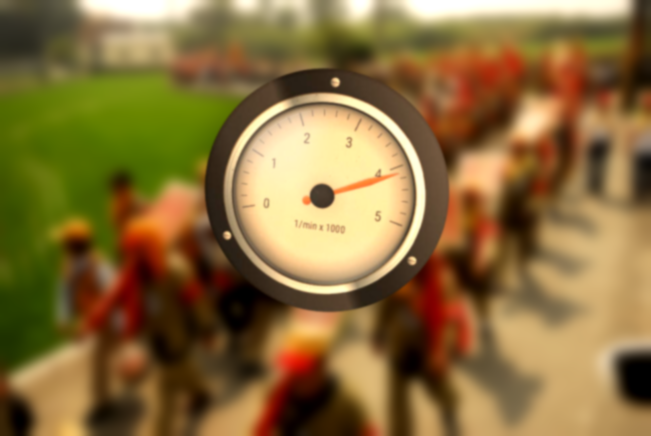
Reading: 4100 rpm
